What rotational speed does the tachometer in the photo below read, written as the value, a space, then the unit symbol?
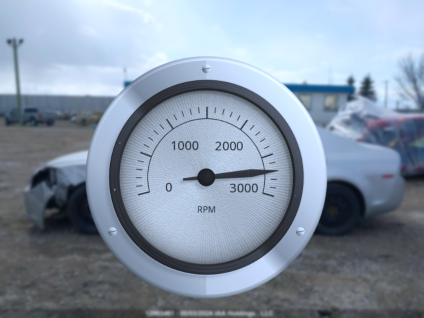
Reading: 2700 rpm
